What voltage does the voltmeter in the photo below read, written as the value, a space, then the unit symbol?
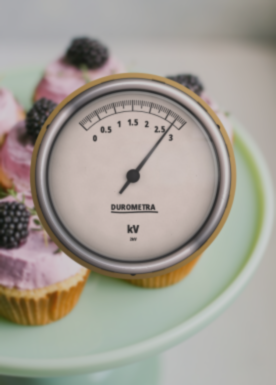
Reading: 2.75 kV
